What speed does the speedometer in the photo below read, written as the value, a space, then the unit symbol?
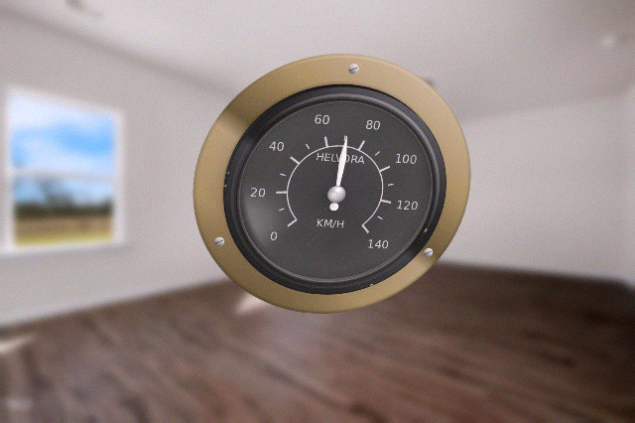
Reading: 70 km/h
